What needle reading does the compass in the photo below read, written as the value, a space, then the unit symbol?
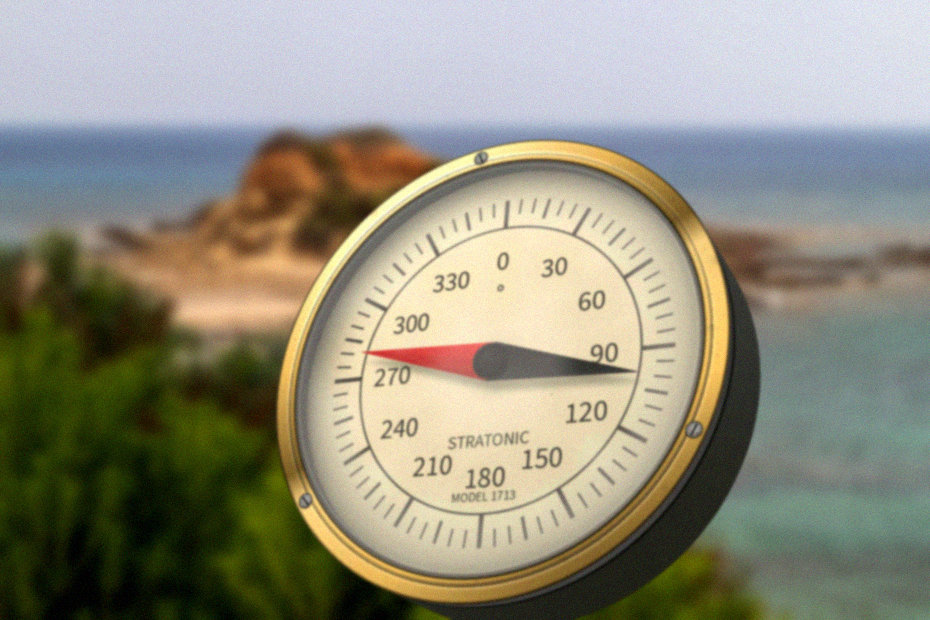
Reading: 280 °
